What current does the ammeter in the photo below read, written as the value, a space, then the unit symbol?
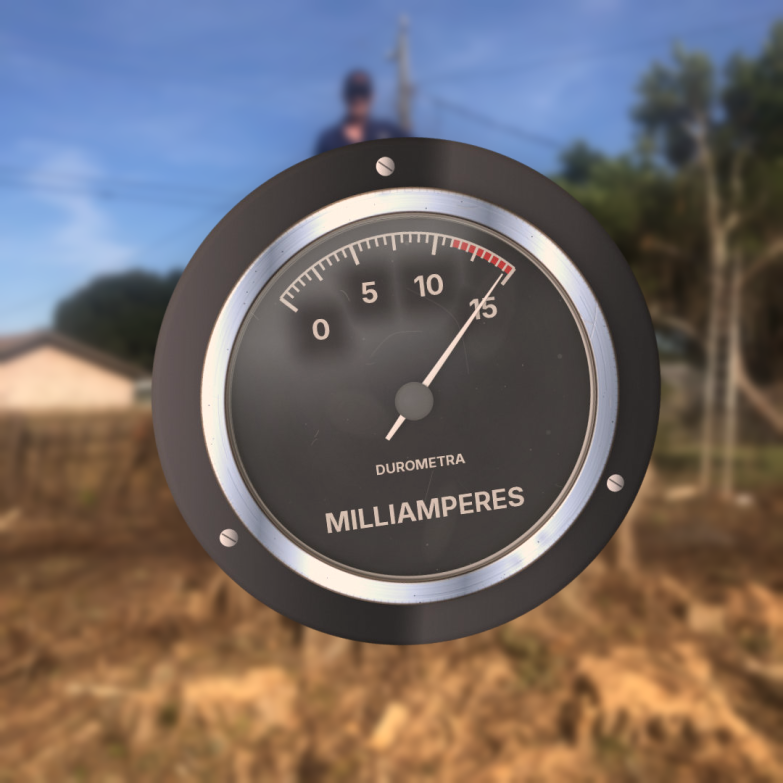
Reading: 14.5 mA
